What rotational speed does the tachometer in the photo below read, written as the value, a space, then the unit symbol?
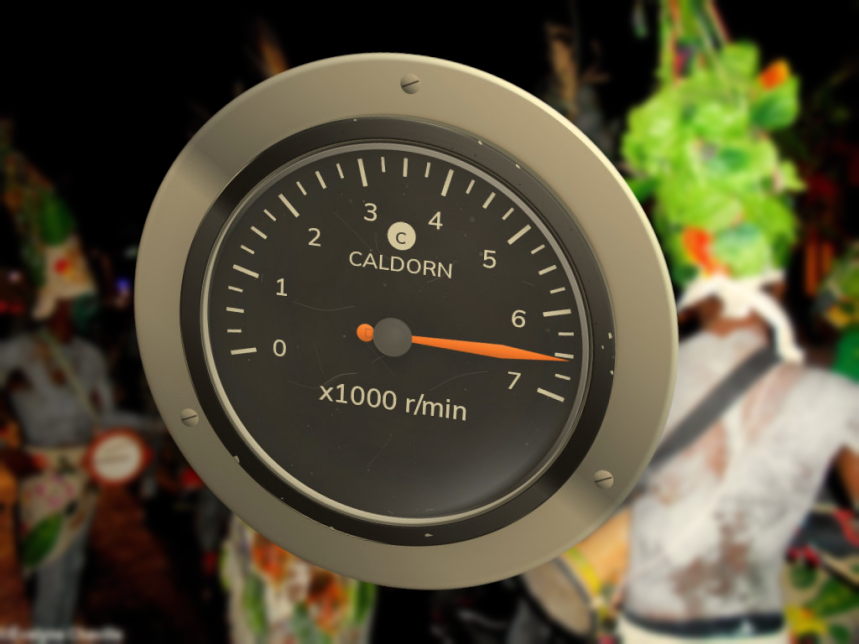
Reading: 6500 rpm
